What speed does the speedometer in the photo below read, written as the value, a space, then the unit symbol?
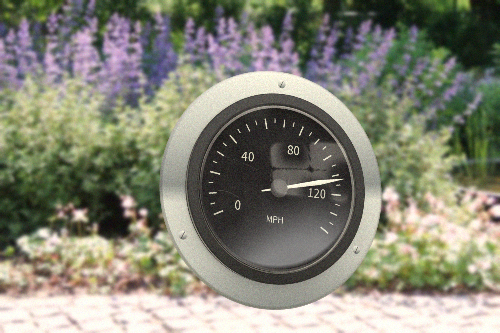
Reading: 112.5 mph
